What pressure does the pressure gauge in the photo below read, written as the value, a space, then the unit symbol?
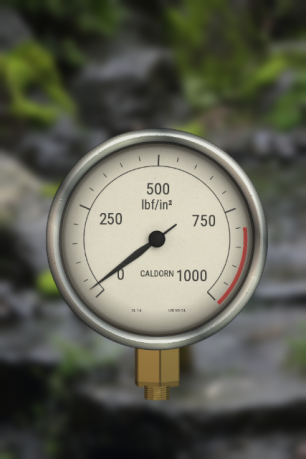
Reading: 25 psi
